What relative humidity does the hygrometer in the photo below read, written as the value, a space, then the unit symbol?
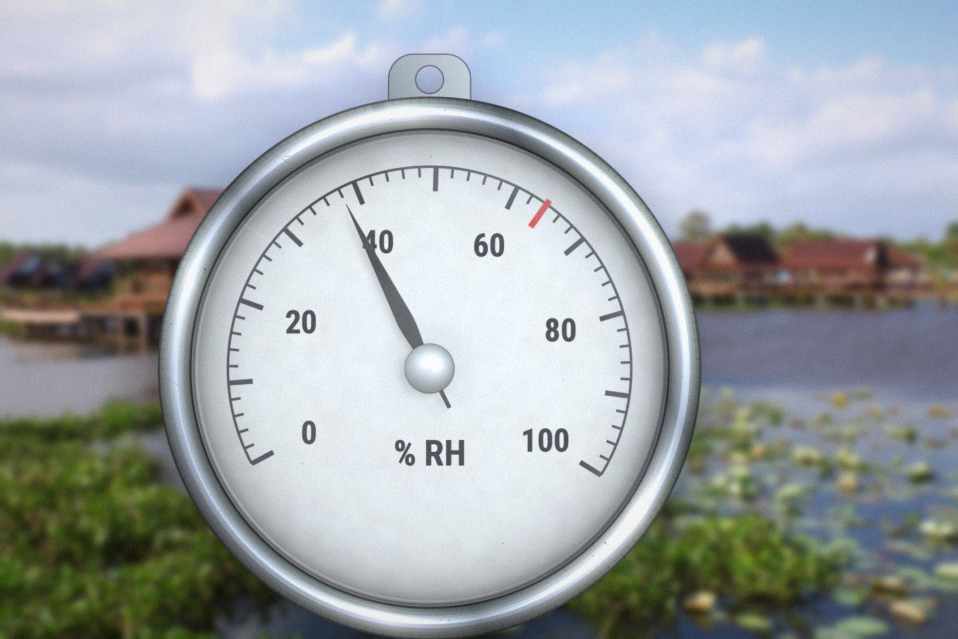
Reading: 38 %
